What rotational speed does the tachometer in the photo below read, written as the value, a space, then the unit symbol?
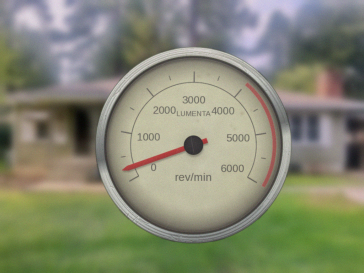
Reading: 250 rpm
